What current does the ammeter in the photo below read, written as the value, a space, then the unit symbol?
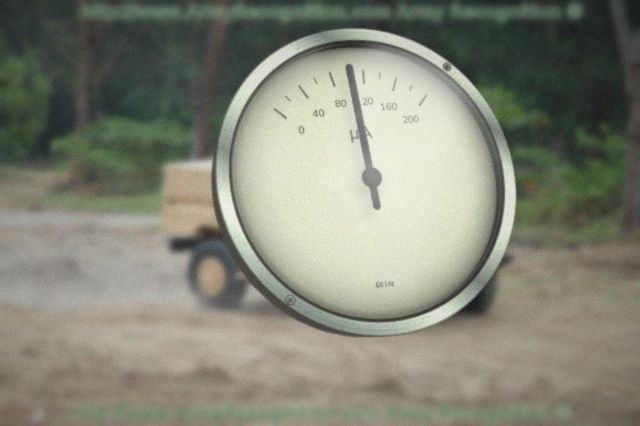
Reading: 100 µA
